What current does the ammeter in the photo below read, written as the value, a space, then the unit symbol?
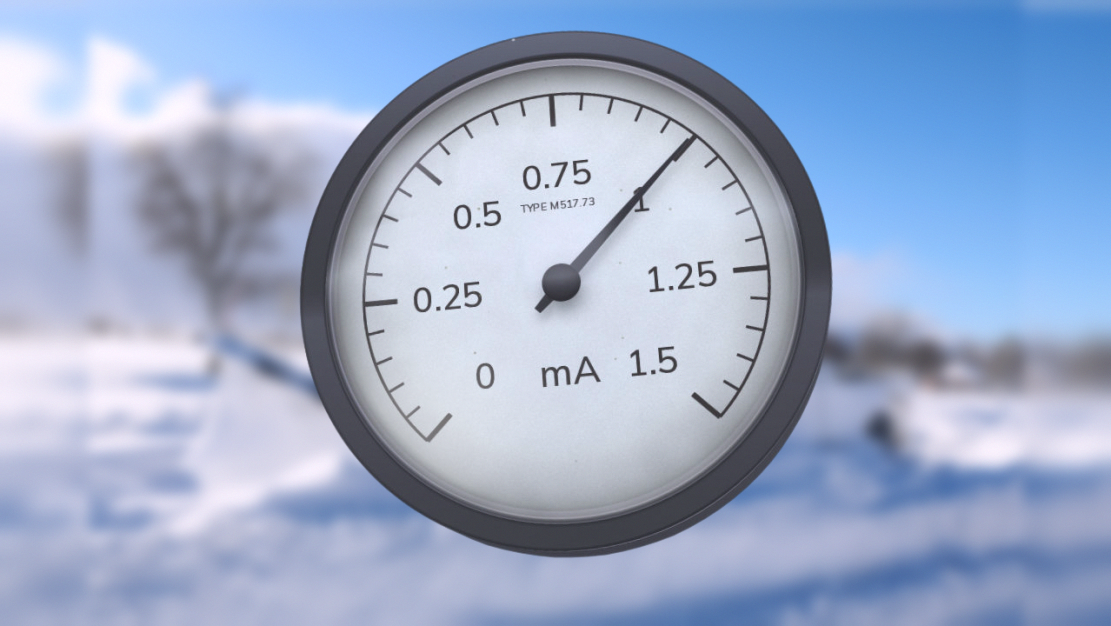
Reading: 1 mA
